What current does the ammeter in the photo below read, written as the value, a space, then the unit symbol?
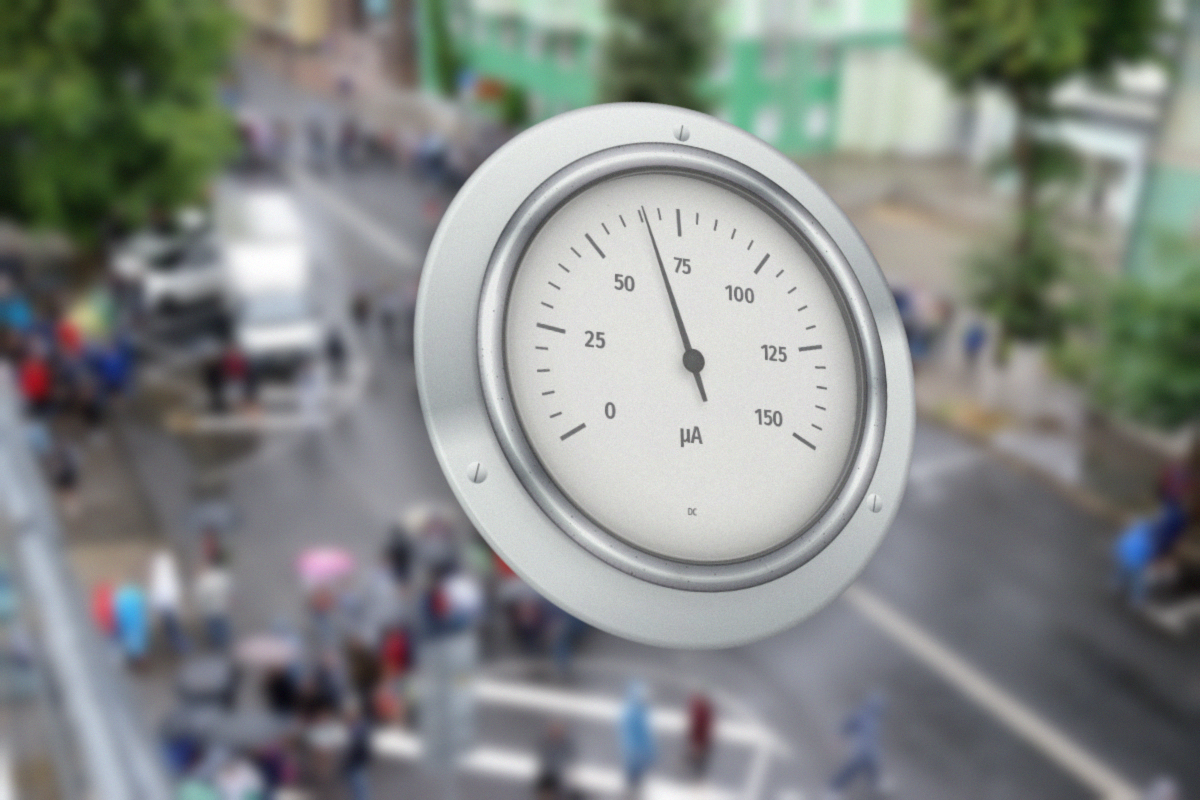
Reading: 65 µA
